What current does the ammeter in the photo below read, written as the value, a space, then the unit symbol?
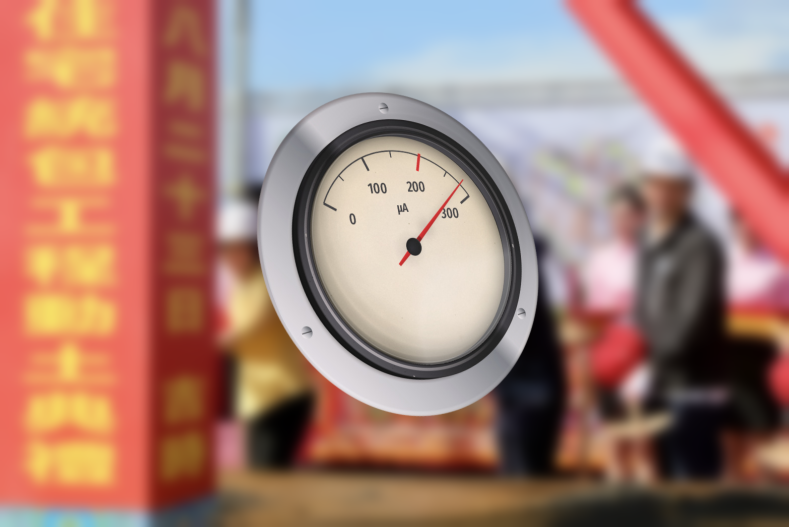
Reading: 275 µA
